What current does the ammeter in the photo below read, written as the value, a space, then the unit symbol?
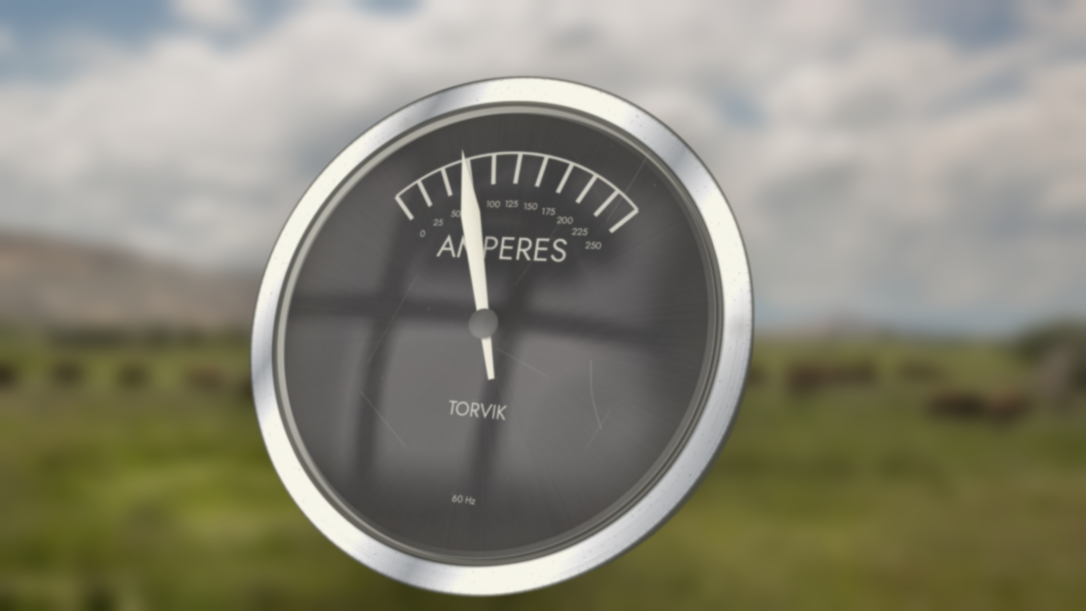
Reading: 75 A
